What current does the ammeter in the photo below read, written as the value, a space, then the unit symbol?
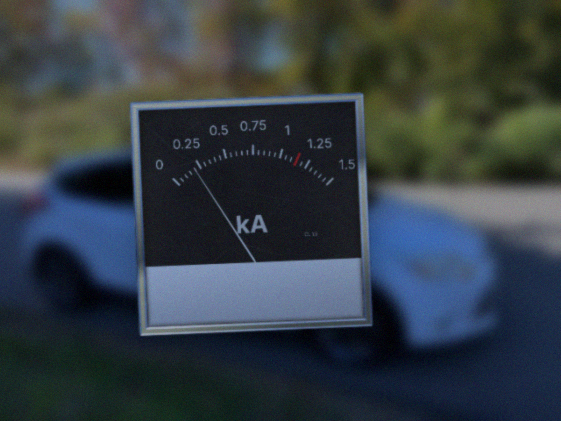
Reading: 0.2 kA
